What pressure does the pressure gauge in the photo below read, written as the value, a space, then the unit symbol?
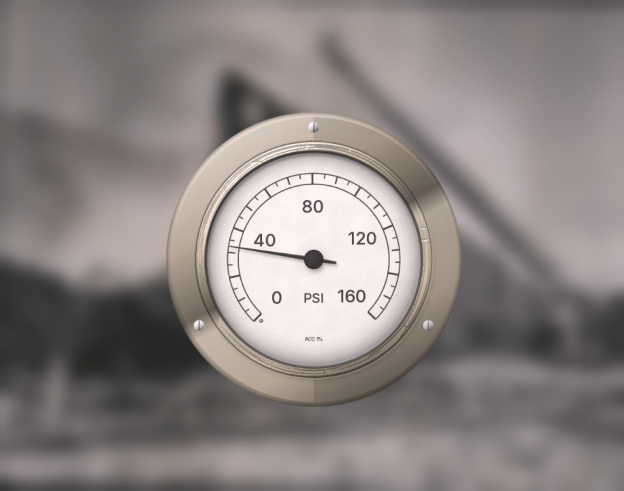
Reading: 32.5 psi
